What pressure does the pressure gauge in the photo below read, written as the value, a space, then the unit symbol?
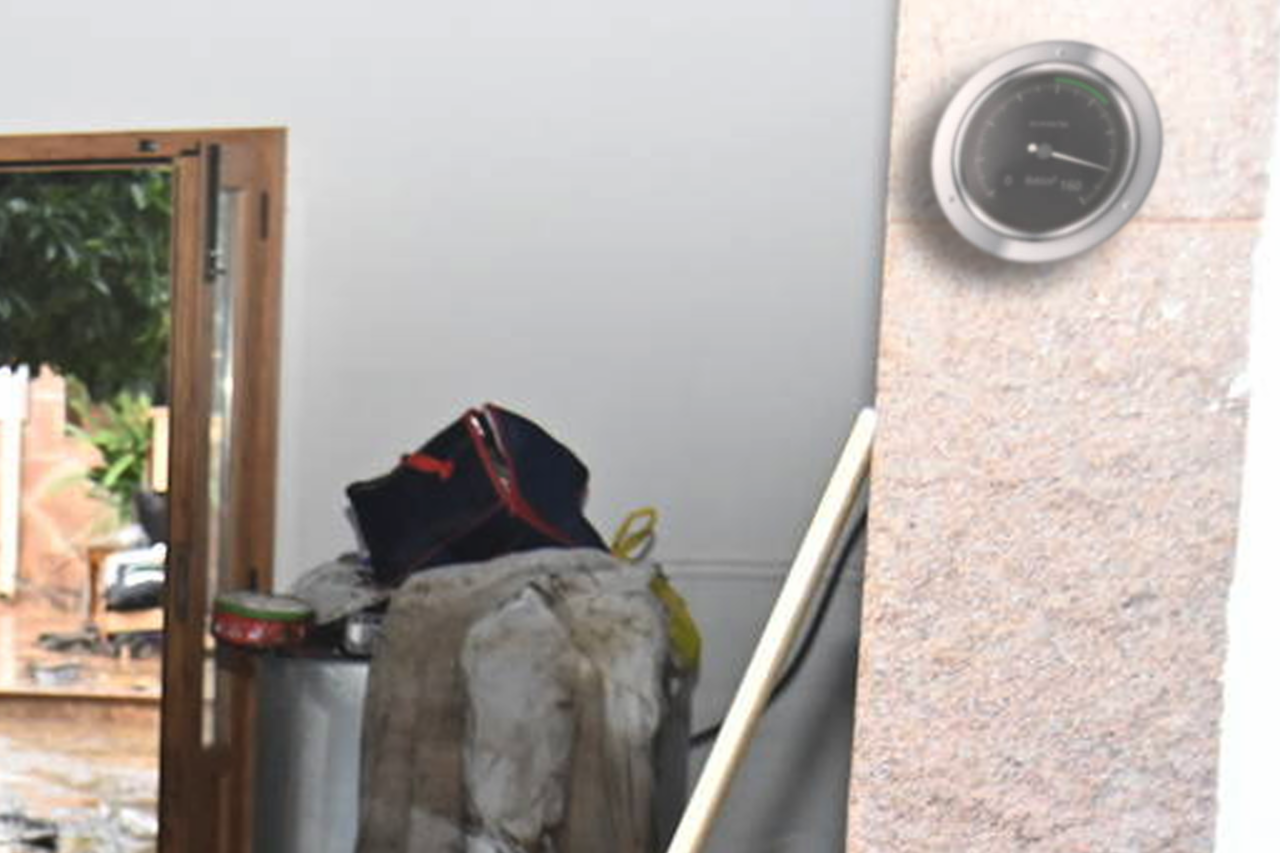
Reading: 140 psi
